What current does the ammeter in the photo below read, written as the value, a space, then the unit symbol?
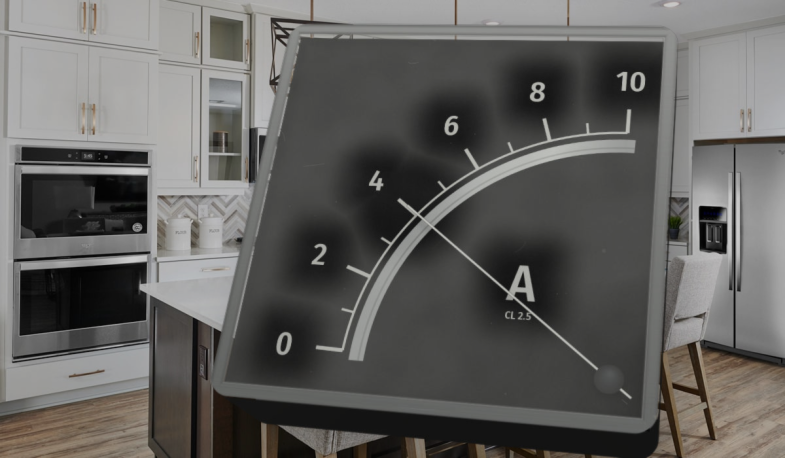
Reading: 4 A
